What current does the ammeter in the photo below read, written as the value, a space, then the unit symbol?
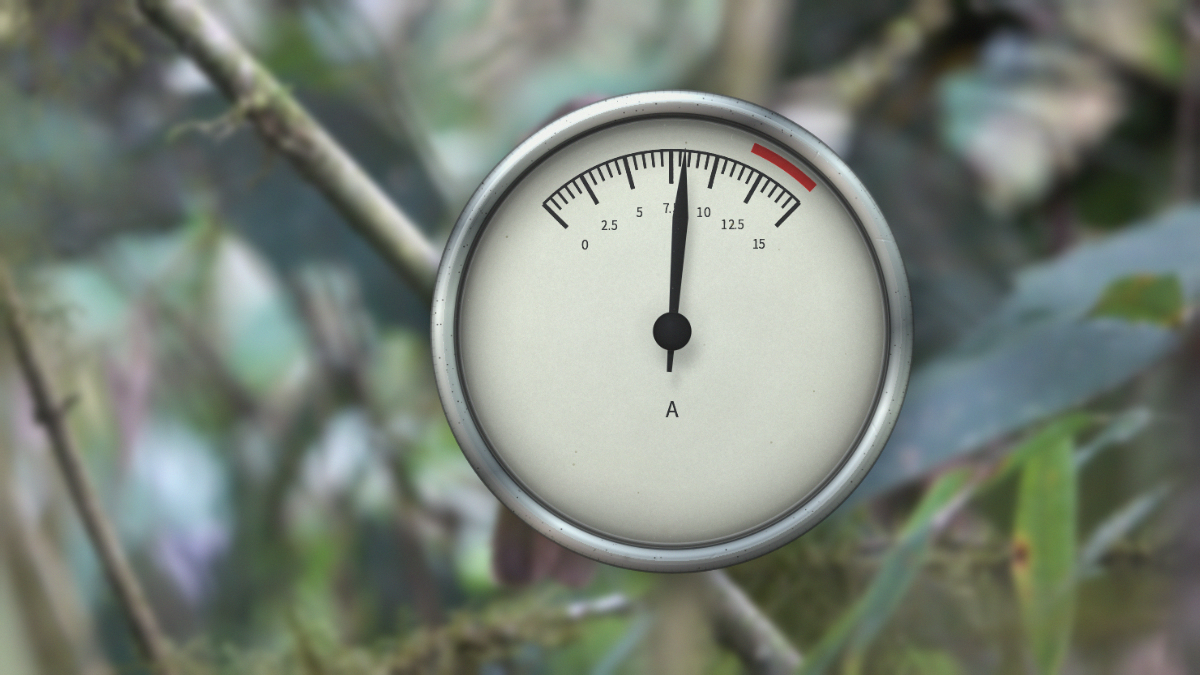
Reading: 8.25 A
